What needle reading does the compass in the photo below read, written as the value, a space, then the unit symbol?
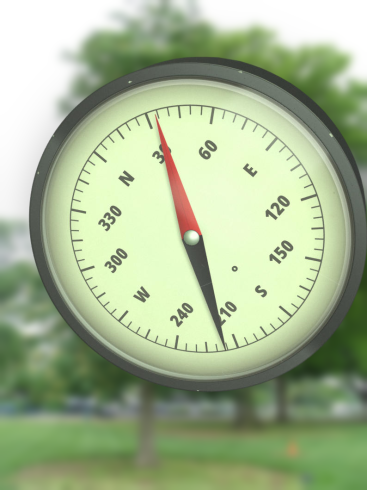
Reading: 35 °
